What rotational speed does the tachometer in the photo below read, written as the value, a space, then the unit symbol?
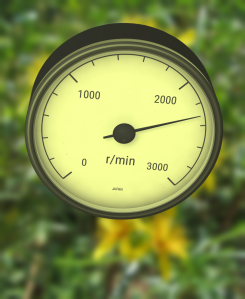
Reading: 2300 rpm
